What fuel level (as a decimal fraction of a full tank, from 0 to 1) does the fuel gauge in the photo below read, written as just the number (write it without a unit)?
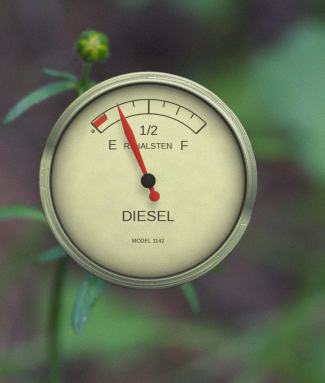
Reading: 0.25
